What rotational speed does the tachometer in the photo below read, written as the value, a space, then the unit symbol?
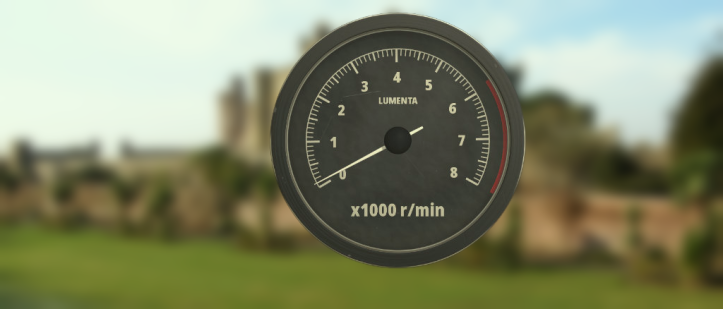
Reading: 100 rpm
